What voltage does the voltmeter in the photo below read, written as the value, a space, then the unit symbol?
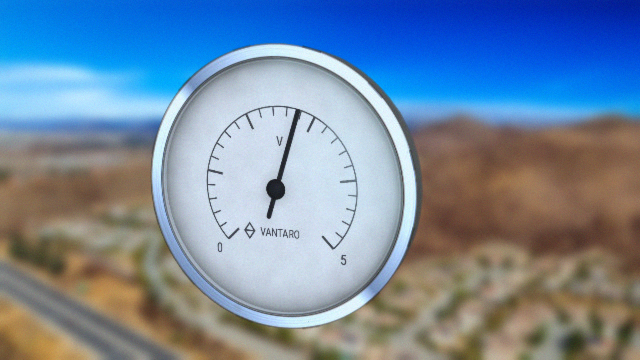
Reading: 2.8 V
